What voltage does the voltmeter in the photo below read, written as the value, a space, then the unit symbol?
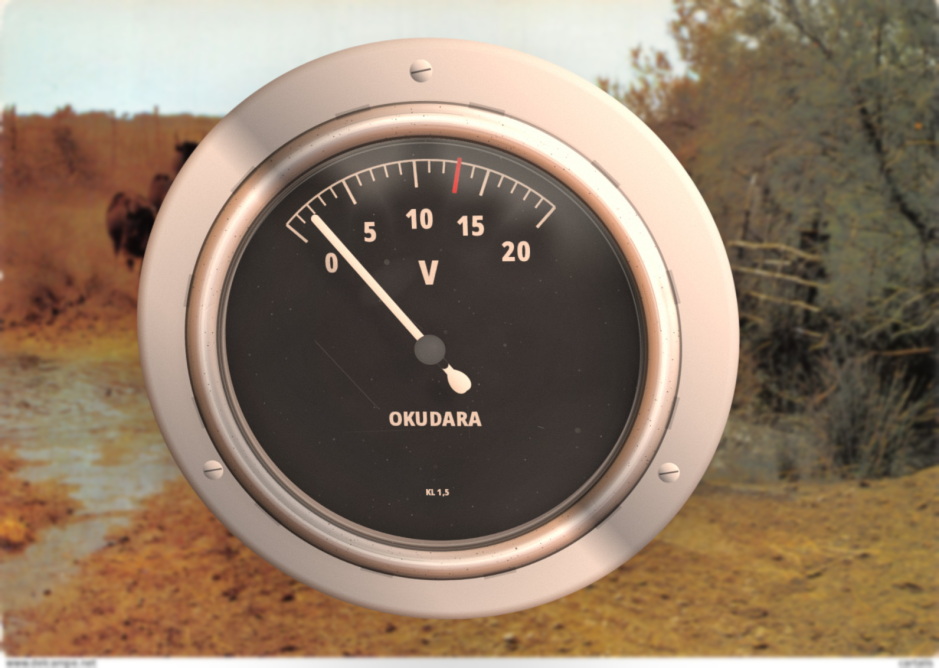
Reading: 2 V
